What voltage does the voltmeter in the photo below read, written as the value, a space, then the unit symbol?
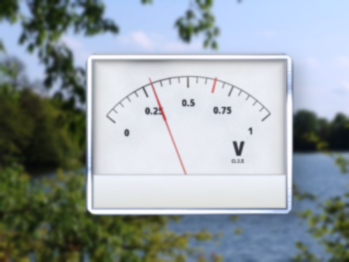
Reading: 0.3 V
